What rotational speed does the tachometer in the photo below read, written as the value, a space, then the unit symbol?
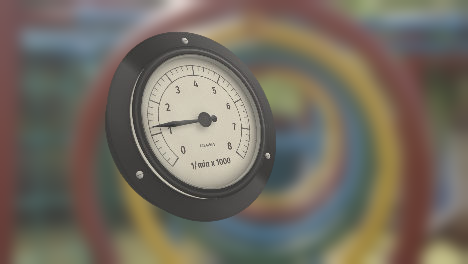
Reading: 1200 rpm
